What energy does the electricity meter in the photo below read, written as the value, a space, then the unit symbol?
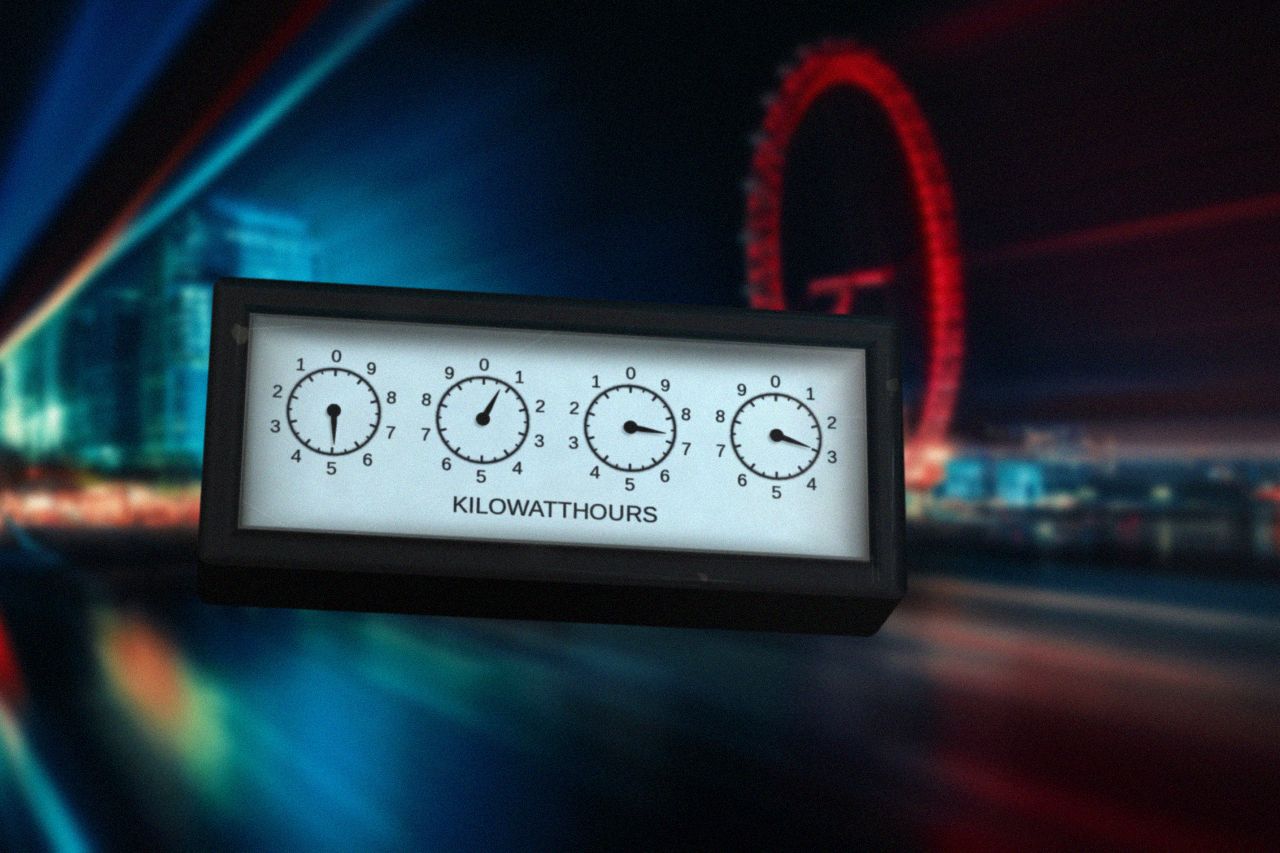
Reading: 5073 kWh
